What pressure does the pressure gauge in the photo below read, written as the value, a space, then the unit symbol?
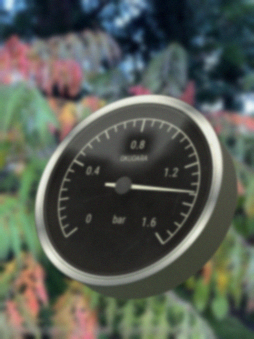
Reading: 1.35 bar
